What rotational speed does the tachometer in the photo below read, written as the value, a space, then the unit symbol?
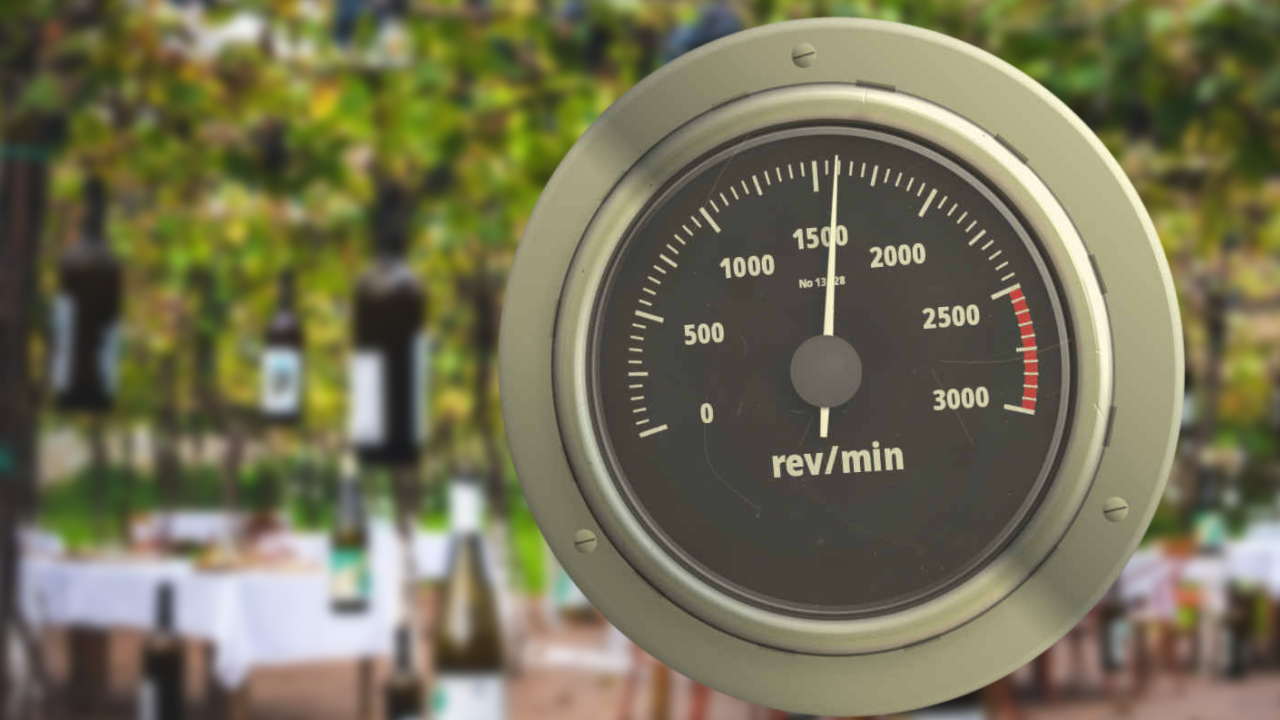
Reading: 1600 rpm
